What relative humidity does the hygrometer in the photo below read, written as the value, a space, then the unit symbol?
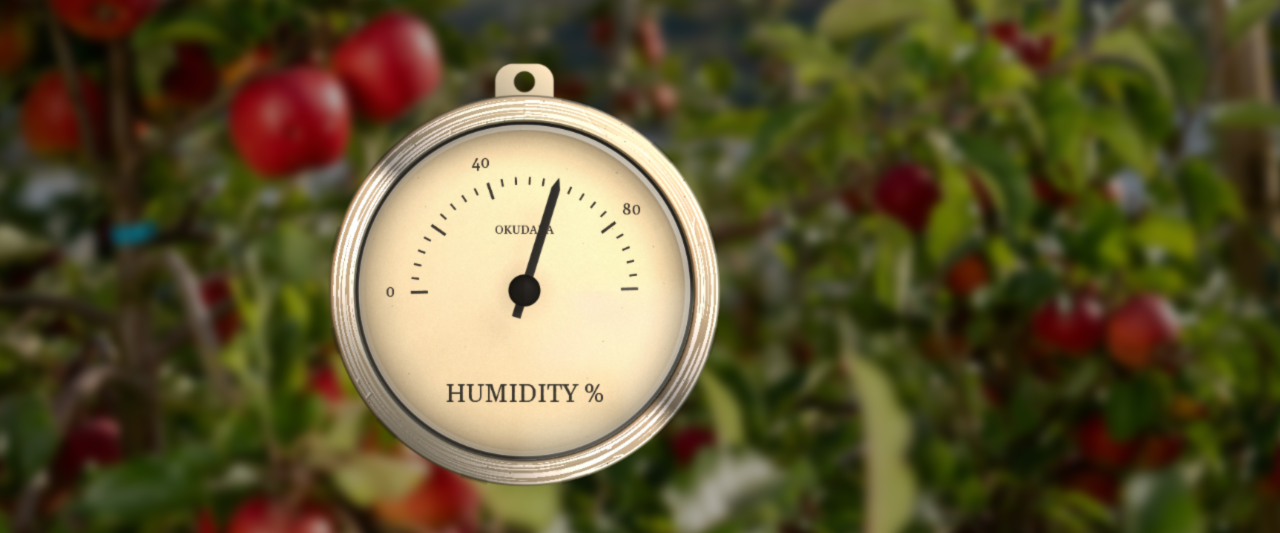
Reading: 60 %
